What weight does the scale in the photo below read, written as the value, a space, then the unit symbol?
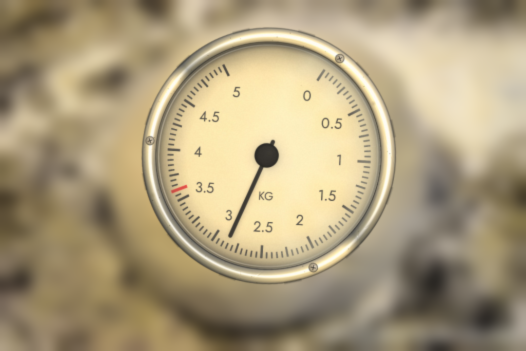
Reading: 2.85 kg
